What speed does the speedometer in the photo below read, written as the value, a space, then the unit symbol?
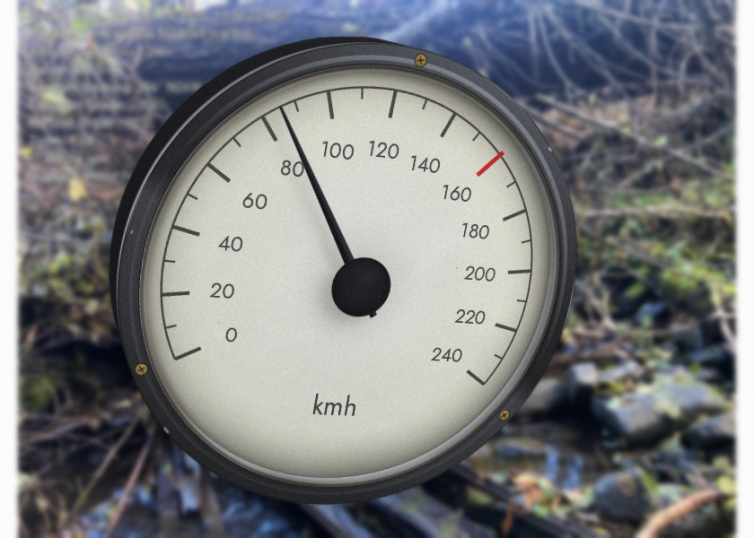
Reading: 85 km/h
